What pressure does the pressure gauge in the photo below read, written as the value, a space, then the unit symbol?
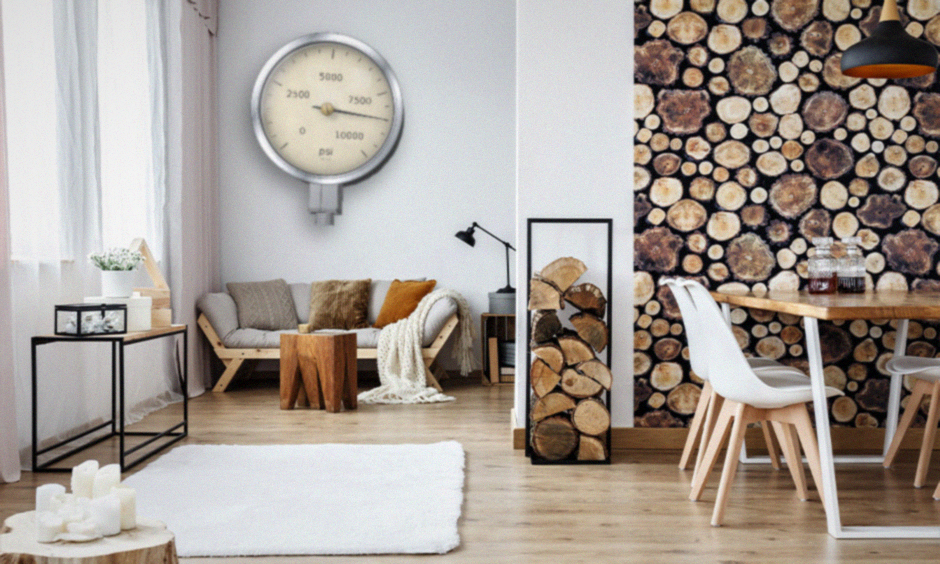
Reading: 8500 psi
